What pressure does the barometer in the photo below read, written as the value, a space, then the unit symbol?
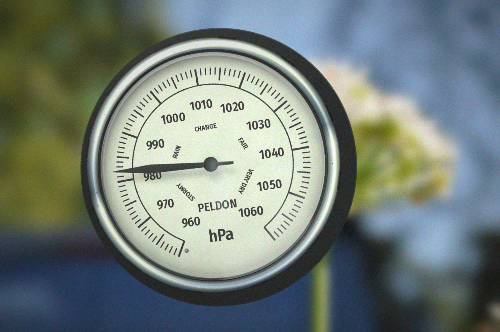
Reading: 982 hPa
